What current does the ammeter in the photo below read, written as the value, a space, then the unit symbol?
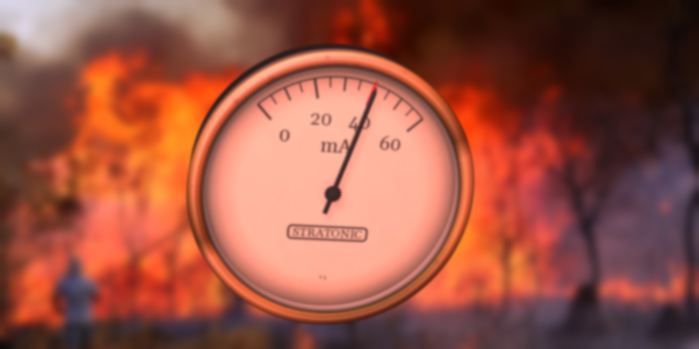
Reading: 40 mA
